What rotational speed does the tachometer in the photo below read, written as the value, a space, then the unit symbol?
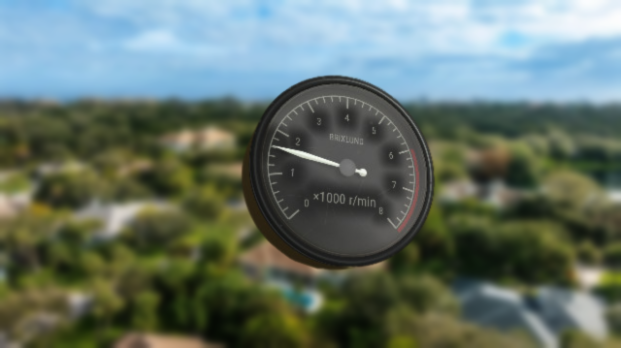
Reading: 1600 rpm
